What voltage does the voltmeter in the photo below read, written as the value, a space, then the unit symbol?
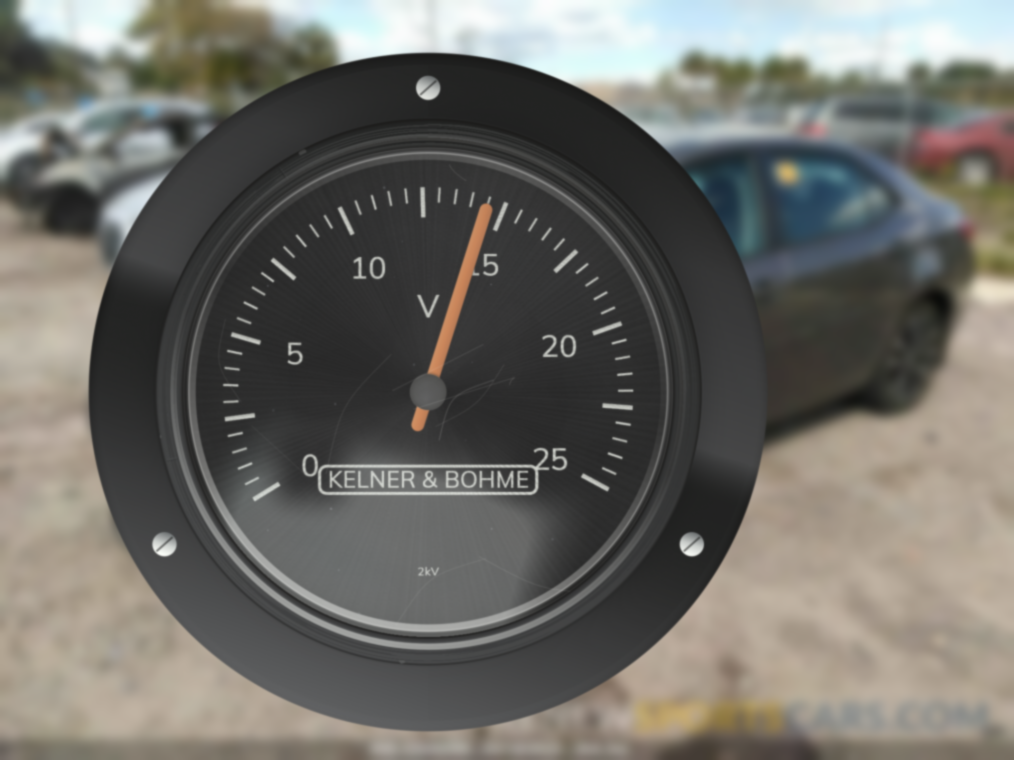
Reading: 14.5 V
